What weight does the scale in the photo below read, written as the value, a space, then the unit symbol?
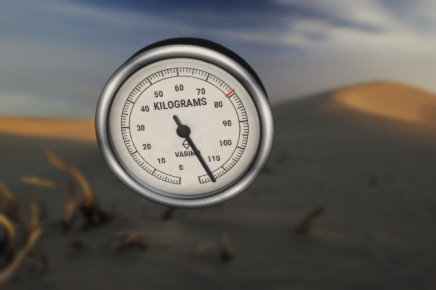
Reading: 115 kg
